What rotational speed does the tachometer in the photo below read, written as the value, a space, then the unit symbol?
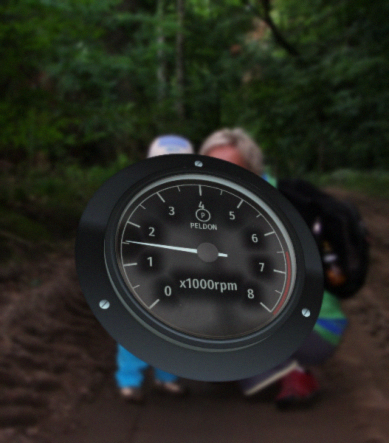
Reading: 1500 rpm
